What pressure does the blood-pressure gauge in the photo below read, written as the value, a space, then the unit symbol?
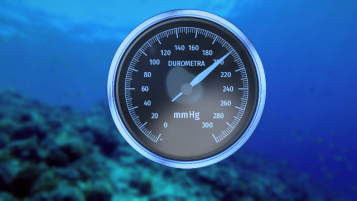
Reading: 200 mmHg
